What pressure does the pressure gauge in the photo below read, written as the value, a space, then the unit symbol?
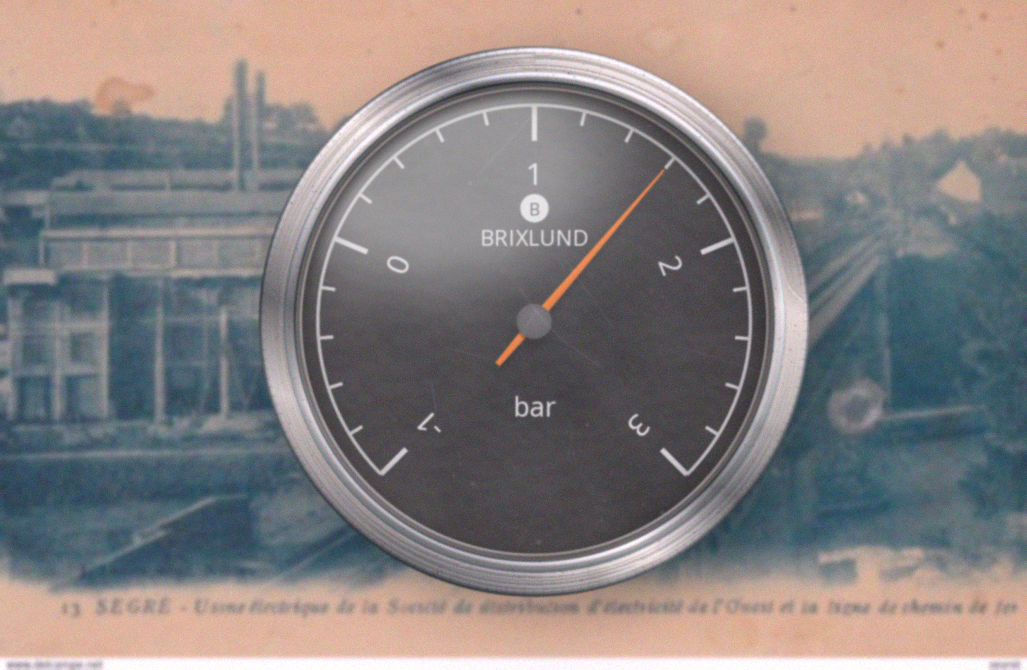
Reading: 1.6 bar
